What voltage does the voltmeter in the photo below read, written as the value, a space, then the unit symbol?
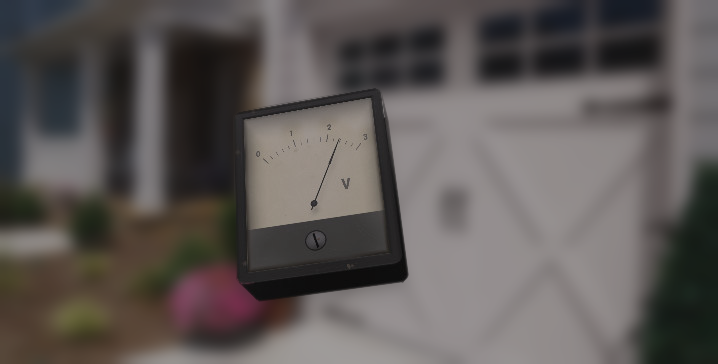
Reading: 2.4 V
